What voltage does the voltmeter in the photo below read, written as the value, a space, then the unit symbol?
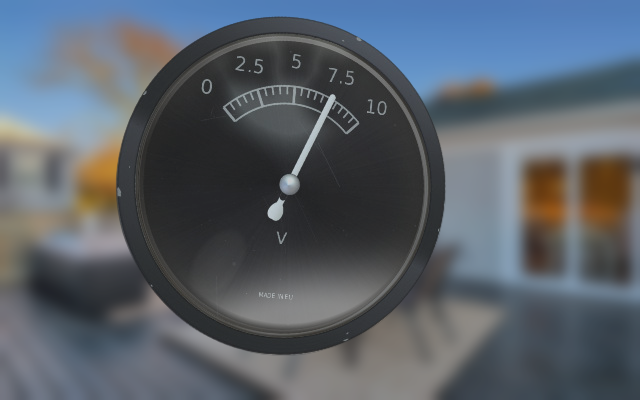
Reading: 7.5 V
